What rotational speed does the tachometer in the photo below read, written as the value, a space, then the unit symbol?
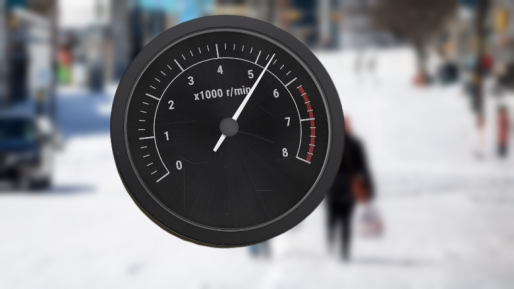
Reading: 5300 rpm
